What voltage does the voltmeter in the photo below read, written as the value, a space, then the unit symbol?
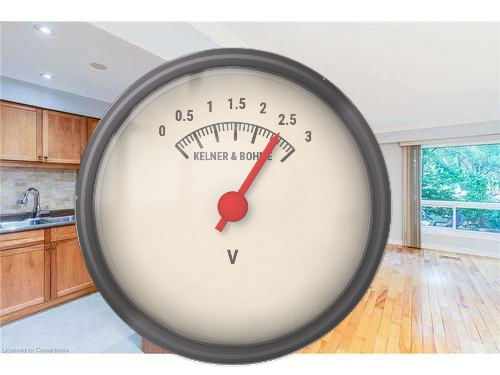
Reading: 2.5 V
